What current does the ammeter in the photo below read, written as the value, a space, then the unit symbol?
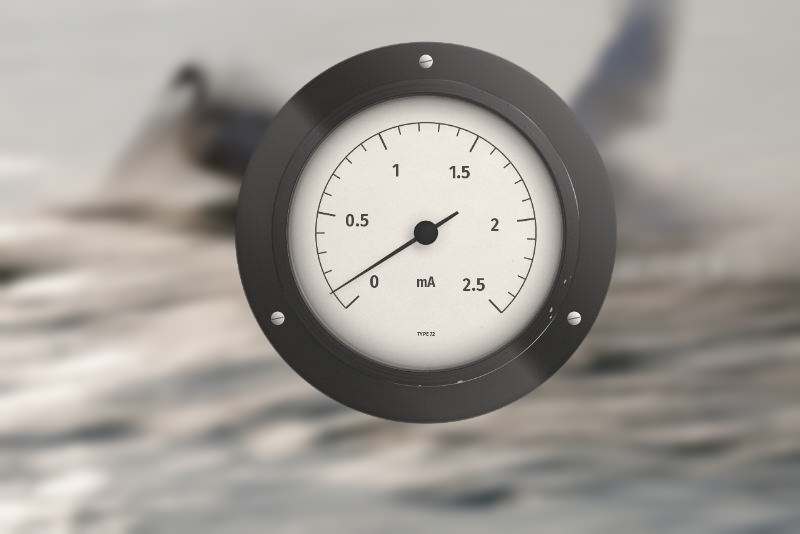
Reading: 0.1 mA
